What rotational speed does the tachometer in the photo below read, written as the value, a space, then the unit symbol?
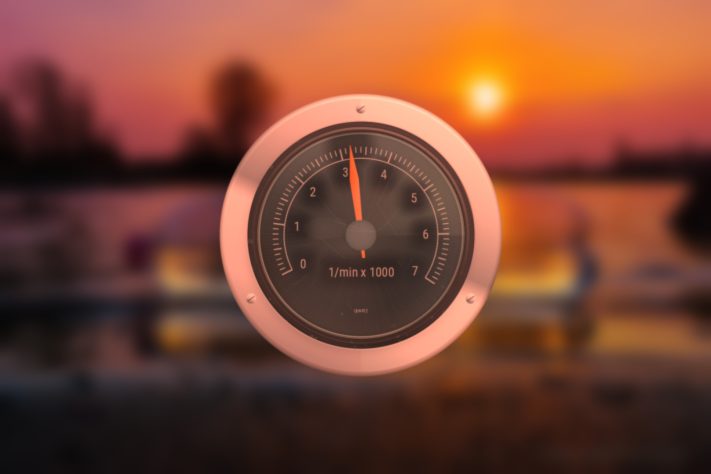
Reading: 3200 rpm
